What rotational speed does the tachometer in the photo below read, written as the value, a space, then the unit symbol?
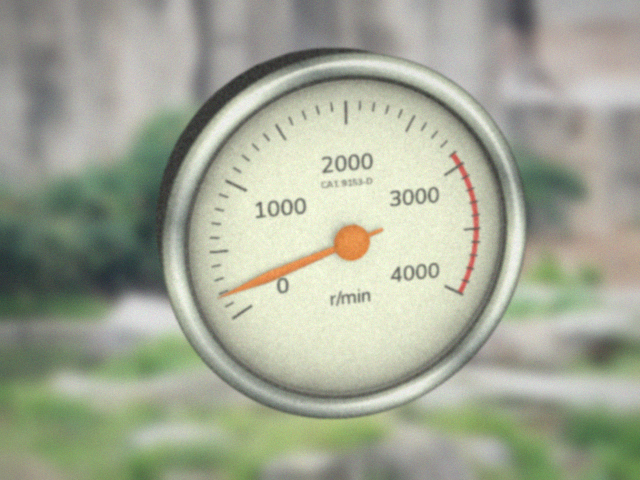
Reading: 200 rpm
